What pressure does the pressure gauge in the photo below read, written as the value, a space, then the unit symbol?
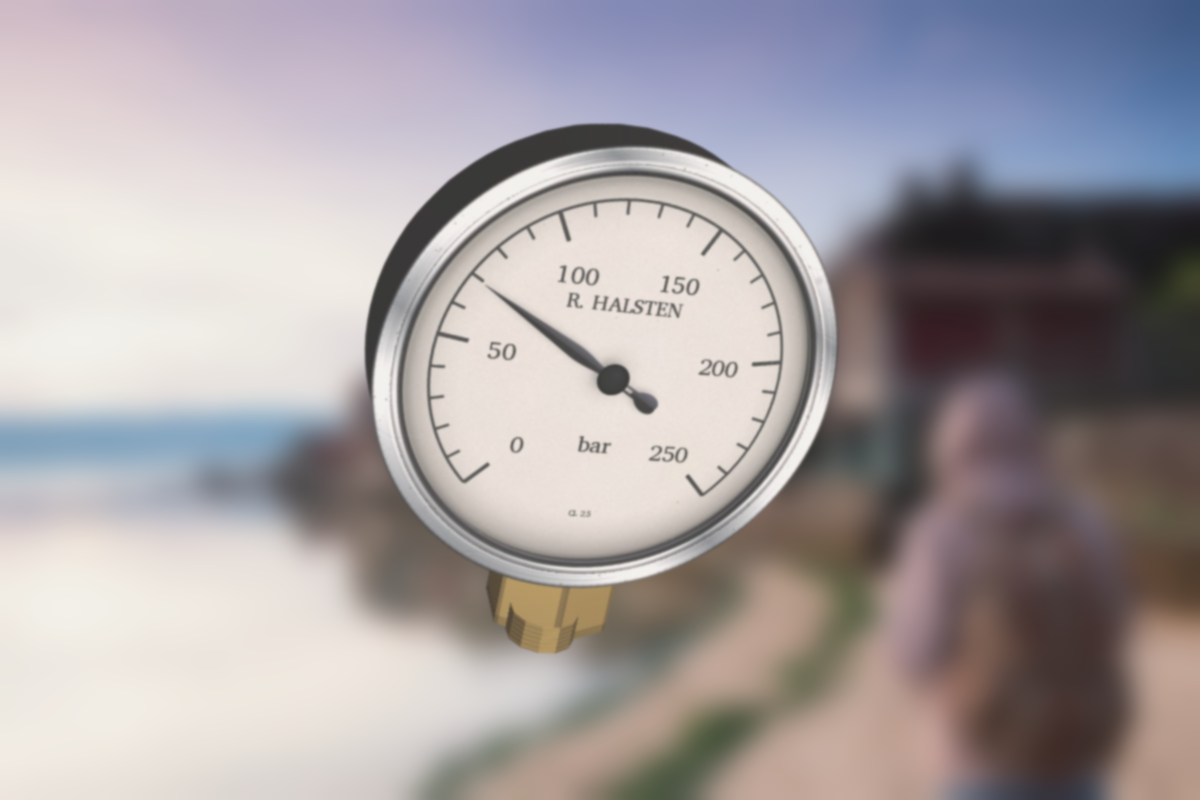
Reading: 70 bar
